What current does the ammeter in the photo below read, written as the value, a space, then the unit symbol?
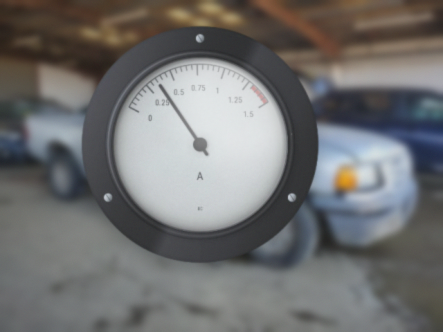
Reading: 0.35 A
